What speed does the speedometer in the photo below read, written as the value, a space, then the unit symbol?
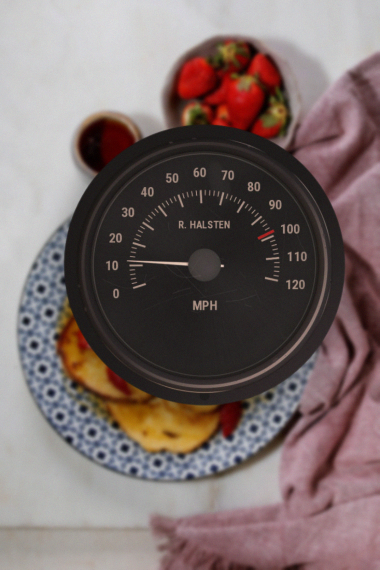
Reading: 12 mph
